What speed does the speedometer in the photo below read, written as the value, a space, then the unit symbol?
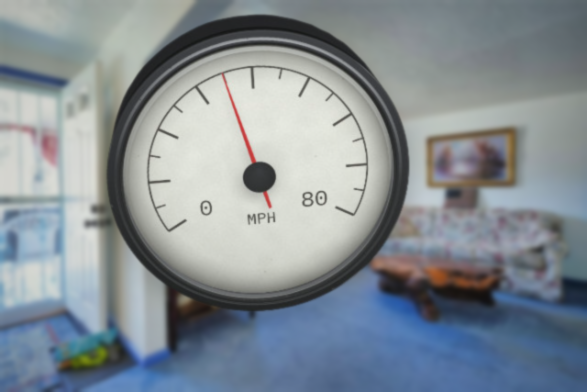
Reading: 35 mph
